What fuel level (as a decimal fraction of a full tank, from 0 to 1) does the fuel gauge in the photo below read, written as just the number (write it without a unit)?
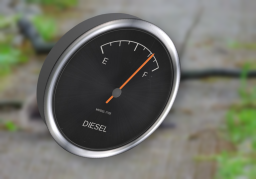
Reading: 0.75
